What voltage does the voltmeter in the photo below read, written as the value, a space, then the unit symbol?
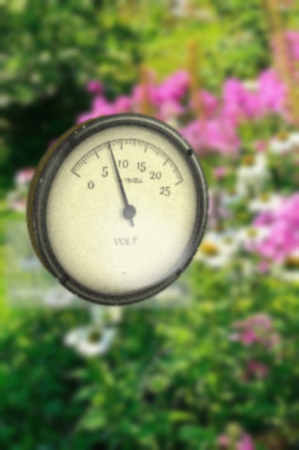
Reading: 7.5 V
